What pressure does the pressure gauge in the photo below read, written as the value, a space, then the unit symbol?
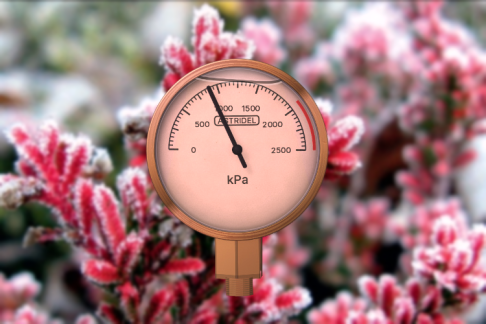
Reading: 900 kPa
